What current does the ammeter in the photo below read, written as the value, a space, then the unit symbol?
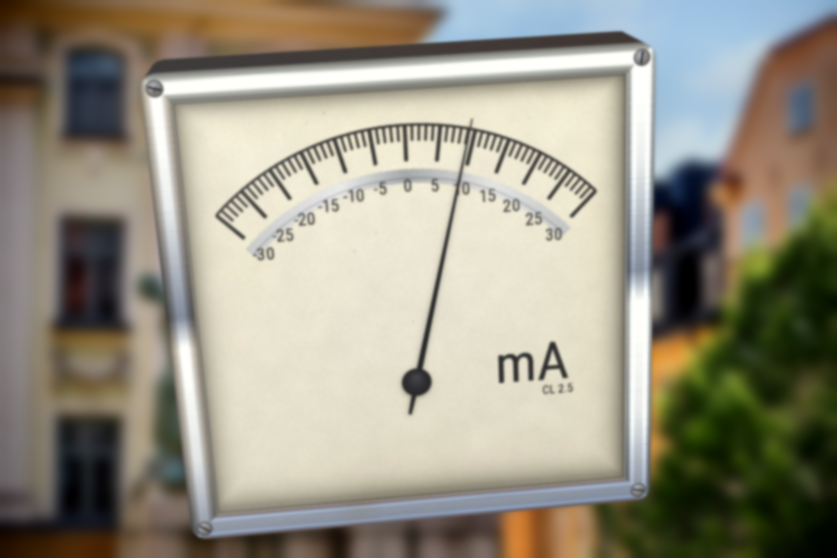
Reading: 9 mA
